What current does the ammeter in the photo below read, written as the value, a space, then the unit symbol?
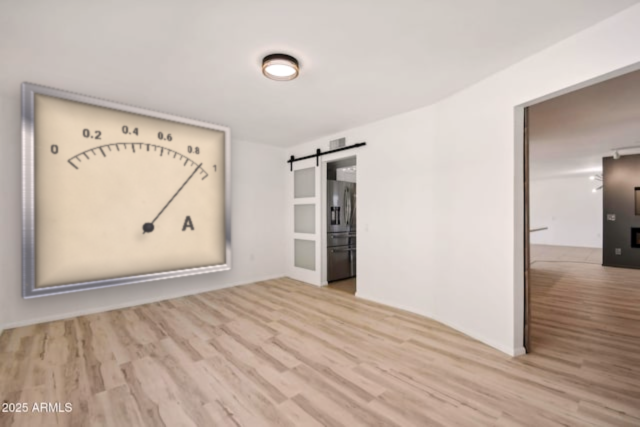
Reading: 0.9 A
